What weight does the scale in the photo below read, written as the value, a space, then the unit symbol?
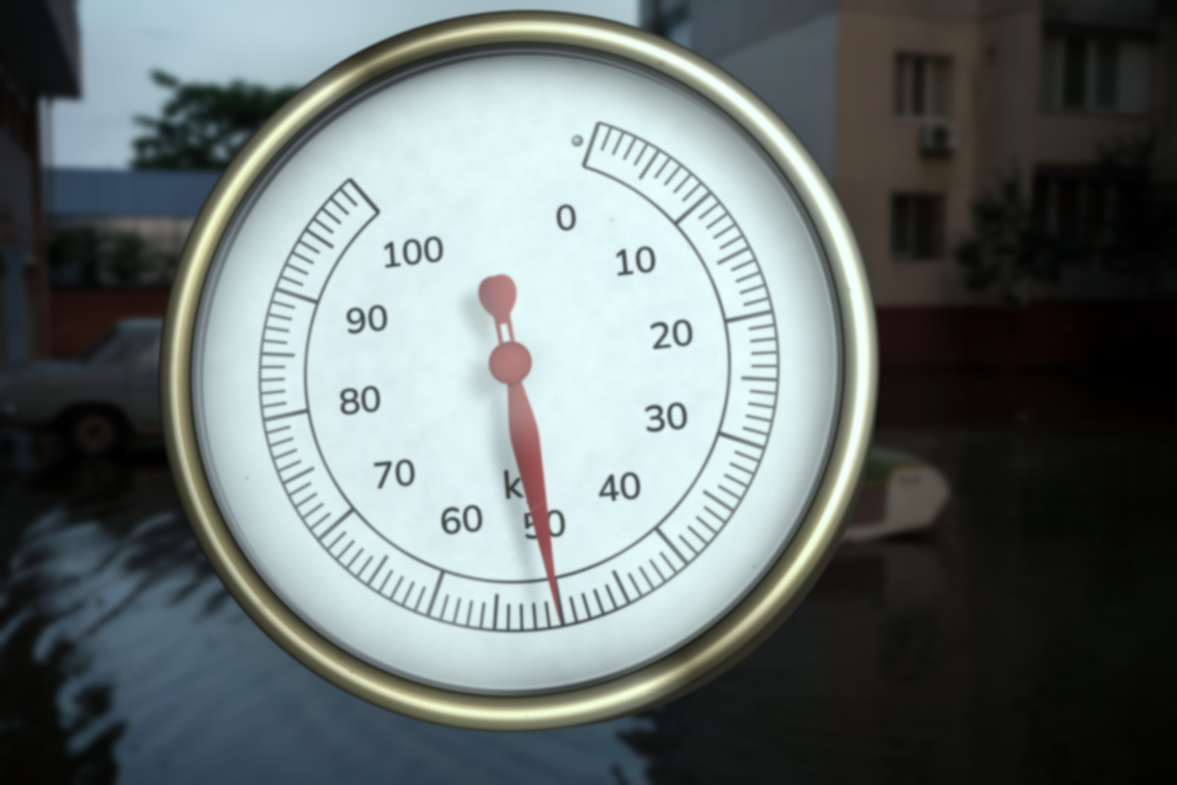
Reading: 50 kg
